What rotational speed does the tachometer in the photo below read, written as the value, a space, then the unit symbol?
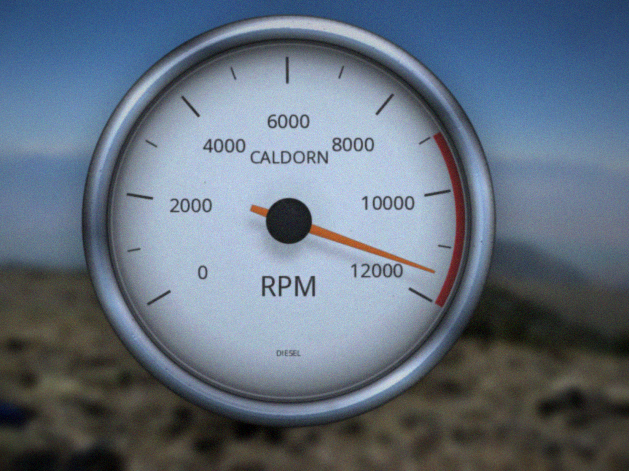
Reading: 11500 rpm
